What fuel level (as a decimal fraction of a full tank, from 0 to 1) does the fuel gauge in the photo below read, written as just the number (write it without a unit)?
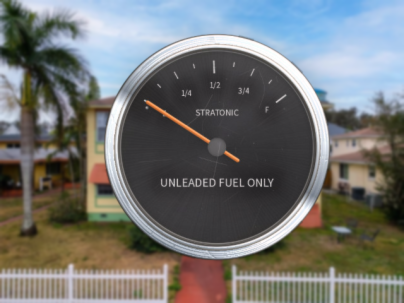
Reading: 0
